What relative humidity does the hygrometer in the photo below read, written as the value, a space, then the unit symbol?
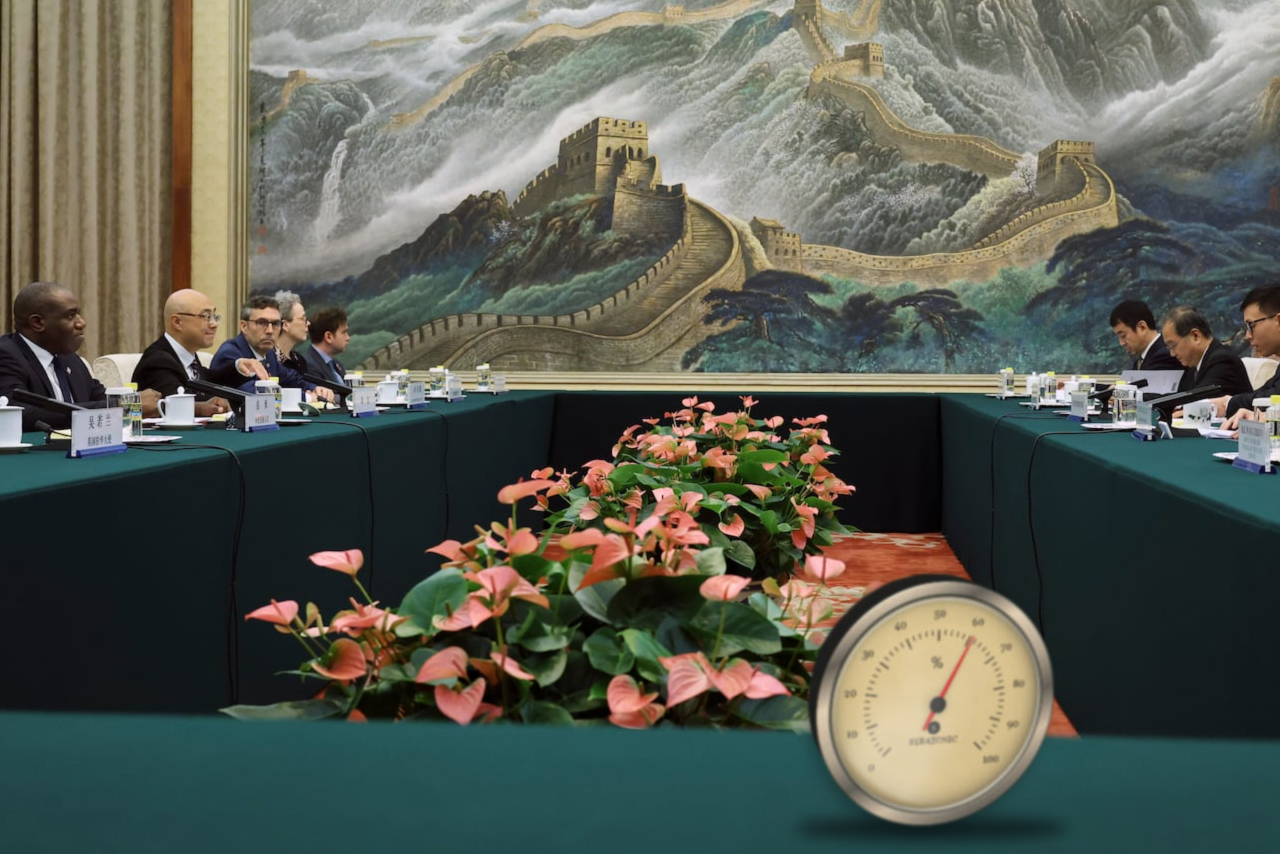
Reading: 60 %
